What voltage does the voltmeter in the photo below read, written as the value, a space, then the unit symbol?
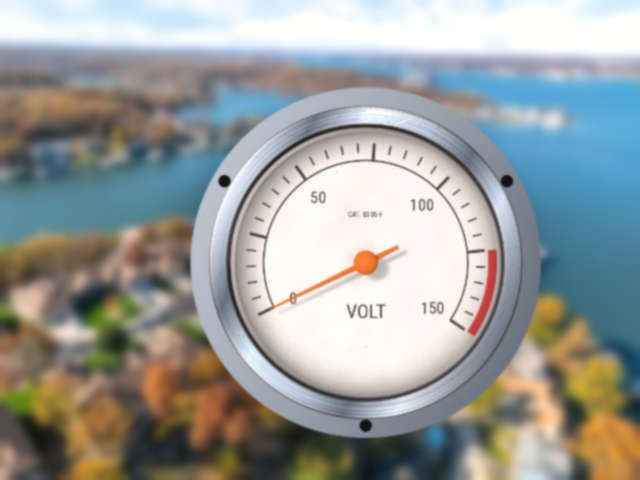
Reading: 0 V
